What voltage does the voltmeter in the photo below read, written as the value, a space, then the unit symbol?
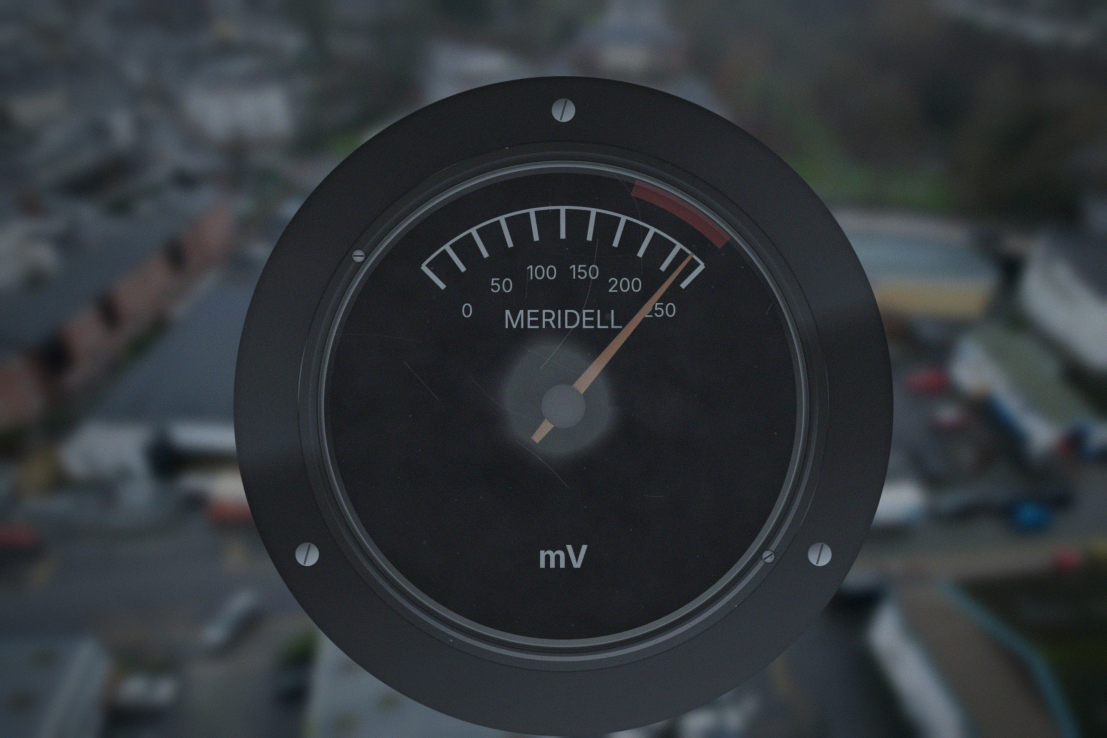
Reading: 237.5 mV
